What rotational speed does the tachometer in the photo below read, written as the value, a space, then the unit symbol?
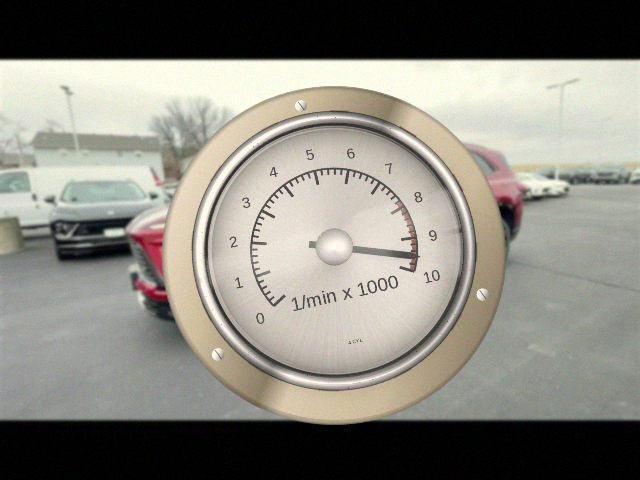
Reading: 9600 rpm
